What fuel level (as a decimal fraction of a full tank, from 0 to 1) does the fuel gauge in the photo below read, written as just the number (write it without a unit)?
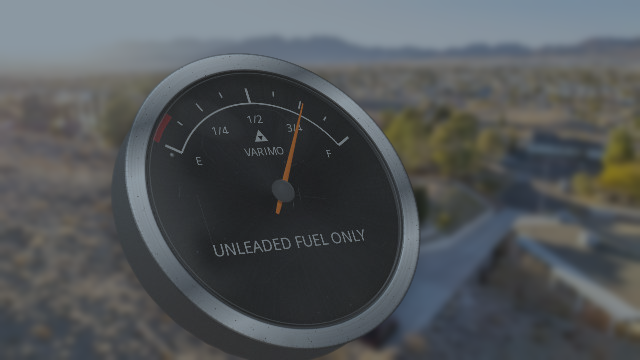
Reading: 0.75
